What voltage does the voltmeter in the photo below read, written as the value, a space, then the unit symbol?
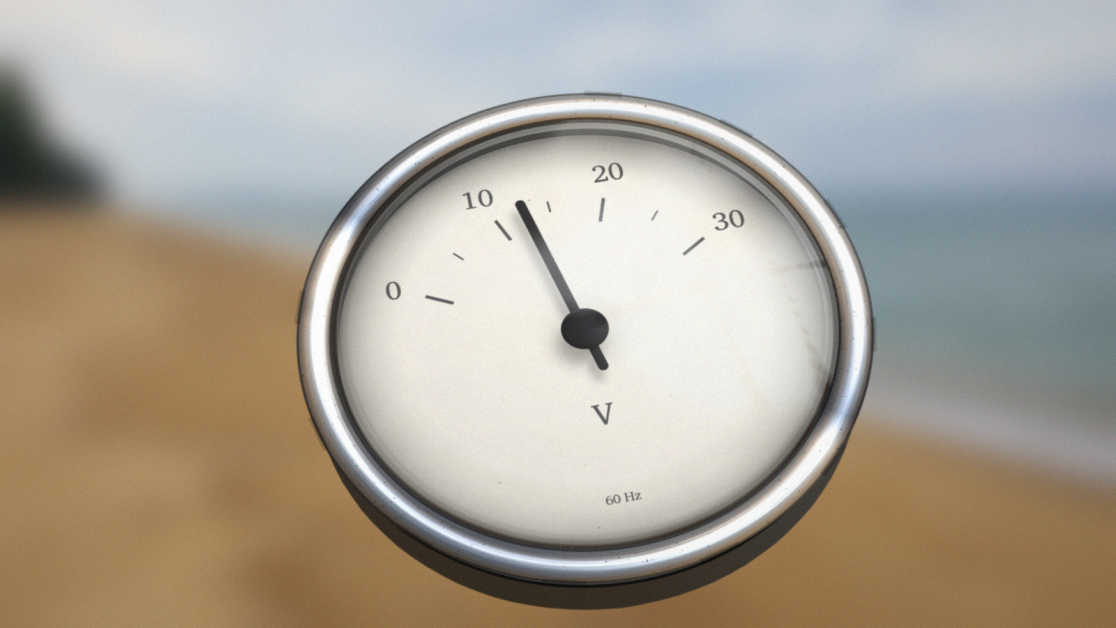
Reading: 12.5 V
